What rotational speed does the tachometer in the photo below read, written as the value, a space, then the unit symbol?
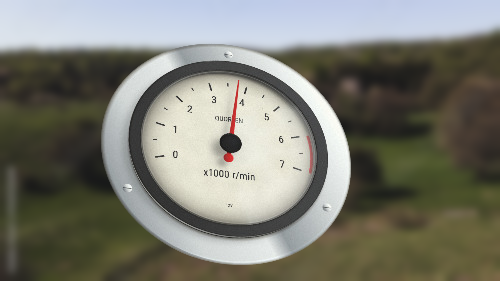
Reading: 3750 rpm
